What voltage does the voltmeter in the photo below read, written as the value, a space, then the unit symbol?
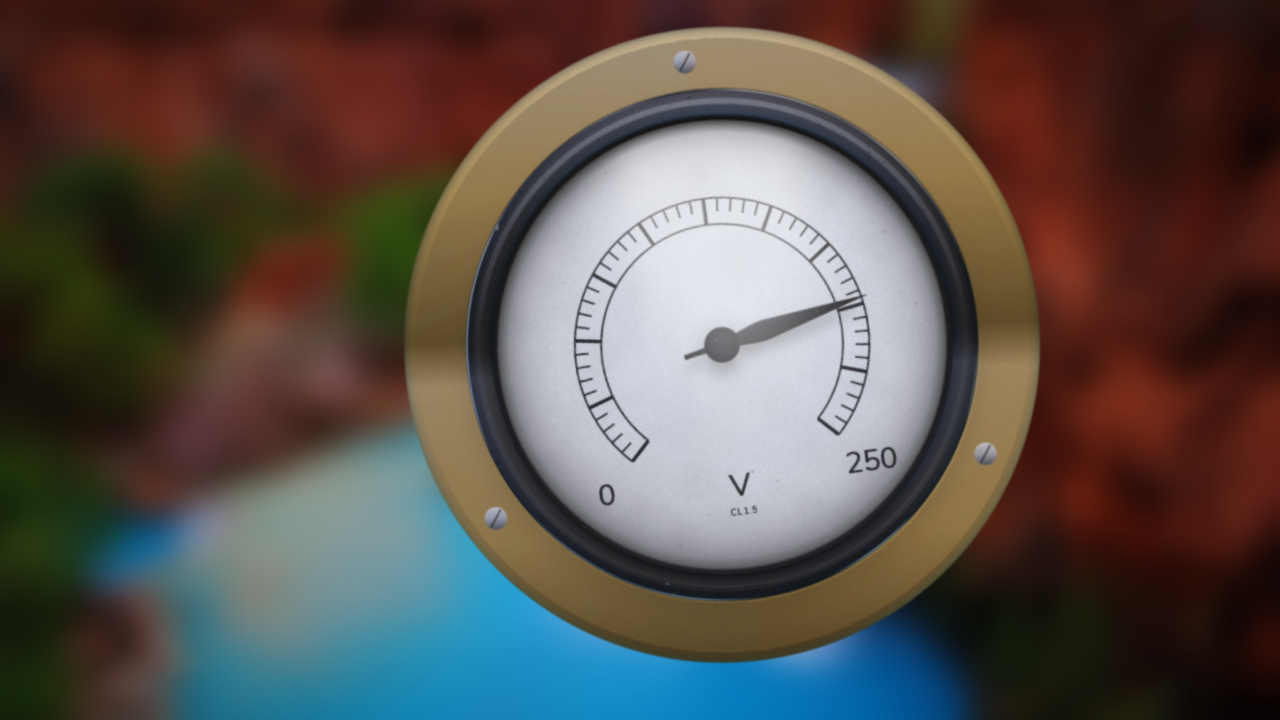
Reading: 197.5 V
